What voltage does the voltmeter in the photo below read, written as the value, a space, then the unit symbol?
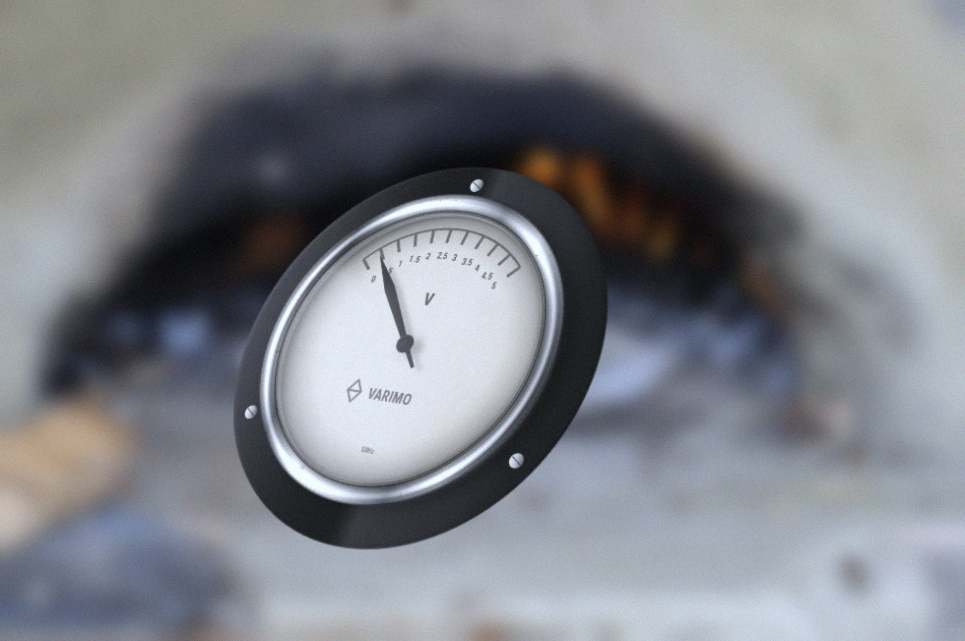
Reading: 0.5 V
